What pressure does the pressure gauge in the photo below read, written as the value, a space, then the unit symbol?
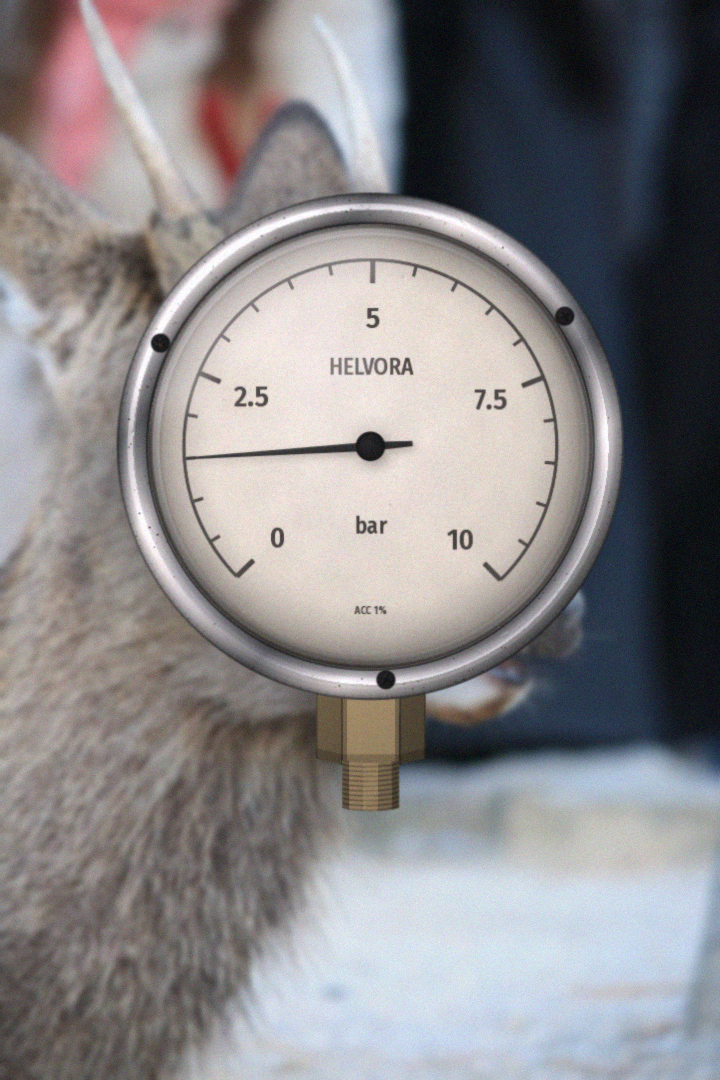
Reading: 1.5 bar
